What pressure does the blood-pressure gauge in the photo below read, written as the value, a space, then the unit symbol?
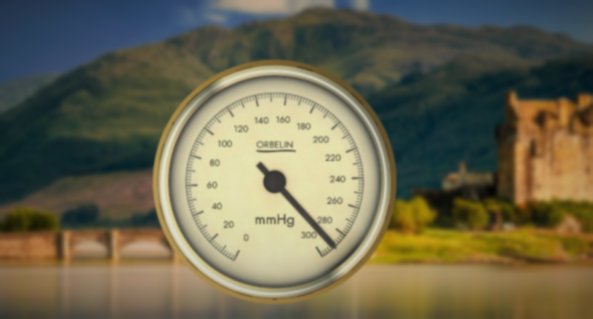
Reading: 290 mmHg
